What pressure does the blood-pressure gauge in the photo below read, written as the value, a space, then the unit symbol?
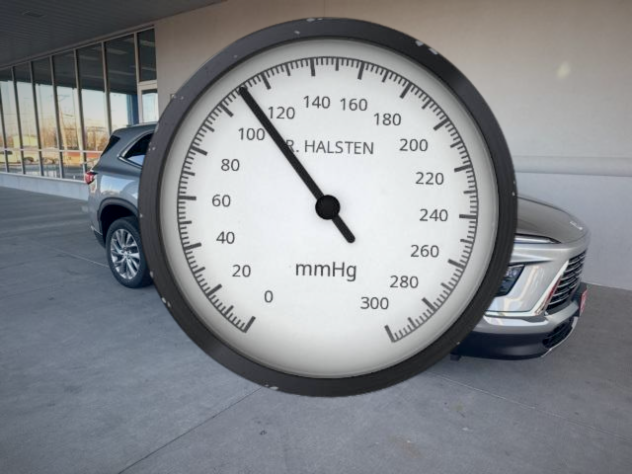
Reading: 110 mmHg
